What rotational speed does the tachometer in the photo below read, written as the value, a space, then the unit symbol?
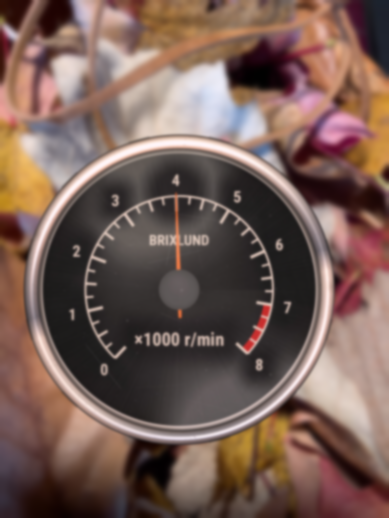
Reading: 4000 rpm
